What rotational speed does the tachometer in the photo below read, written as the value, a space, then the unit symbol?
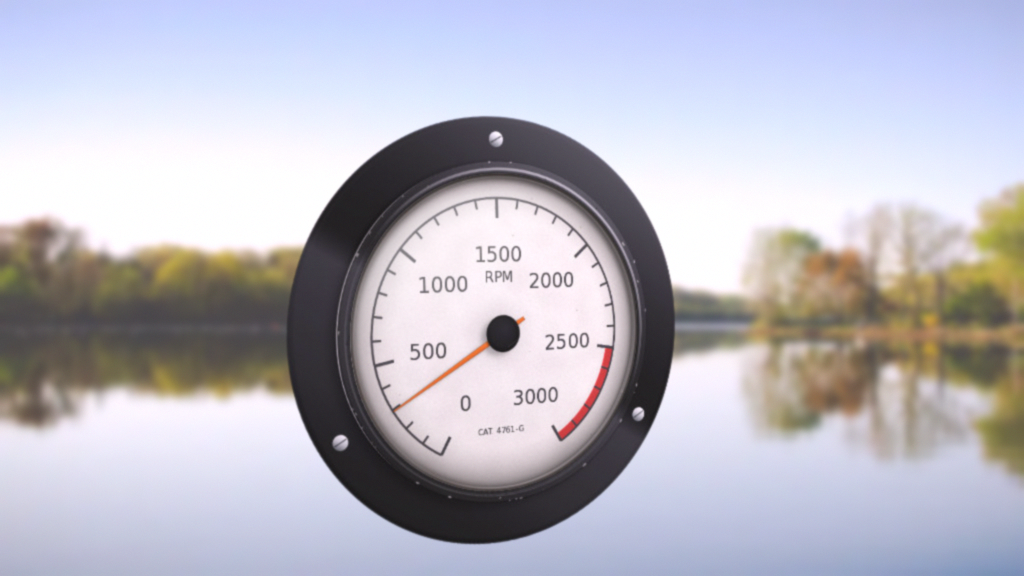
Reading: 300 rpm
